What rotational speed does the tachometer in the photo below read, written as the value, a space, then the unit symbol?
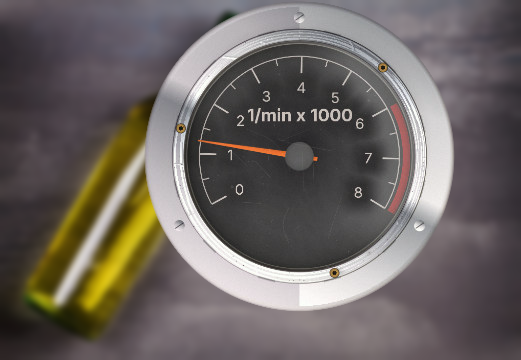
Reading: 1250 rpm
